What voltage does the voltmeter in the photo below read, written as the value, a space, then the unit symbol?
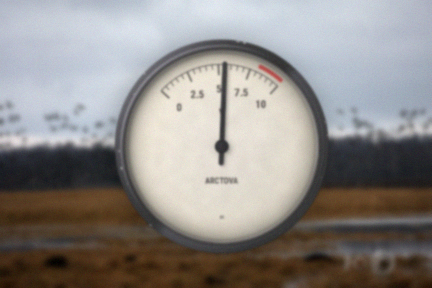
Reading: 5.5 V
